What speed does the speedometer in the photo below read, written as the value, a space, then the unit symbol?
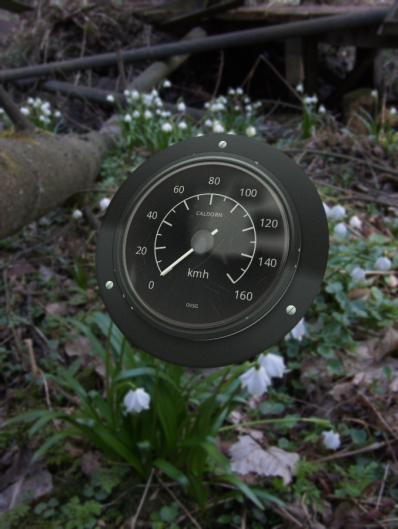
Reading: 0 km/h
